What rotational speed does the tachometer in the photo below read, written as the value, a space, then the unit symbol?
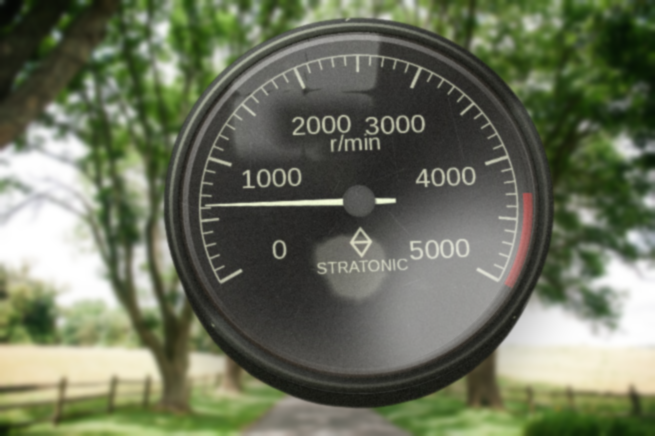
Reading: 600 rpm
